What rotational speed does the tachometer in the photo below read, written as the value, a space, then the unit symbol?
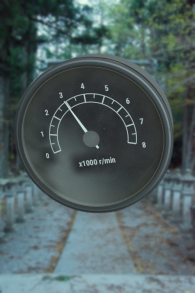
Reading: 3000 rpm
